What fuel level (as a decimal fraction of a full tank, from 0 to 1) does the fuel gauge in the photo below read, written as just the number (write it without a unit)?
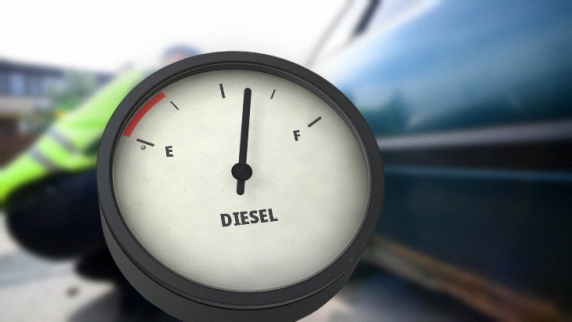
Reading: 0.625
